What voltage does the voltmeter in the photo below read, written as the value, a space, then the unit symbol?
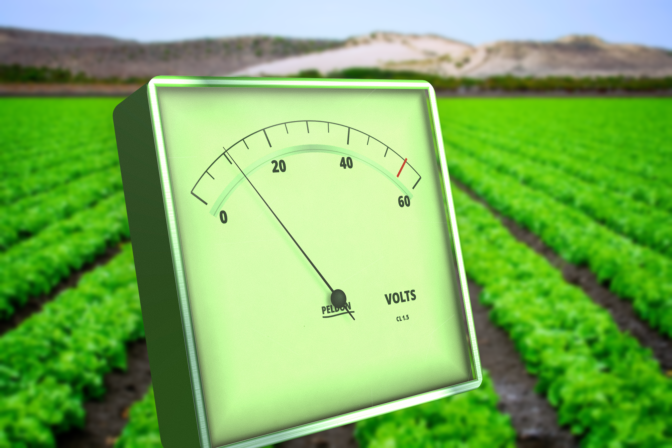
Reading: 10 V
